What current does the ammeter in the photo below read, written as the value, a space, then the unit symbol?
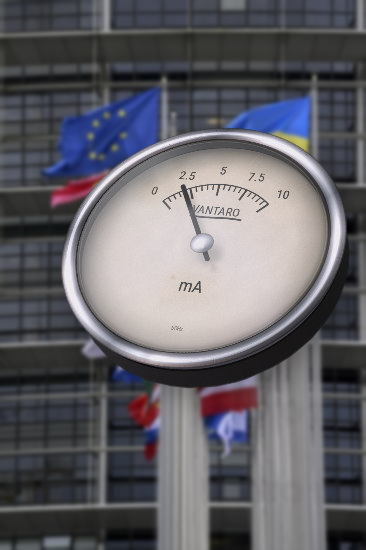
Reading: 2 mA
